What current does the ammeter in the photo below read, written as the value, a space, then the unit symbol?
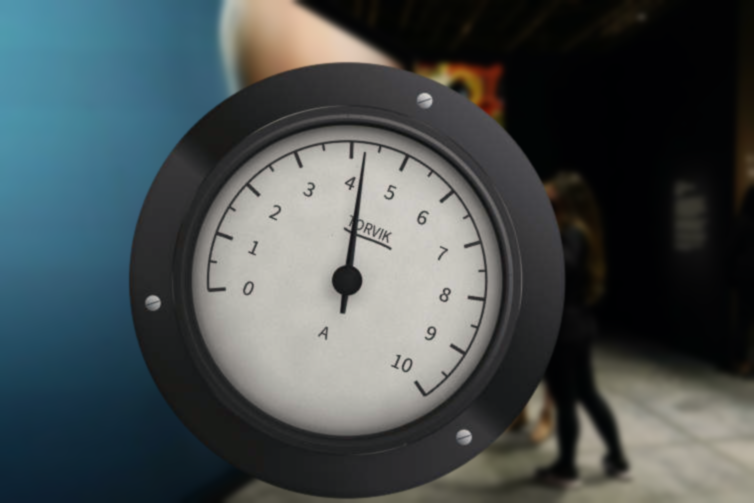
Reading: 4.25 A
